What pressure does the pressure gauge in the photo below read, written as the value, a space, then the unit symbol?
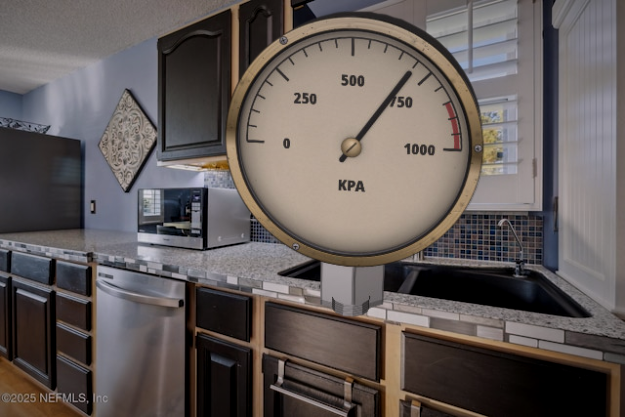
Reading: 700 kPa
